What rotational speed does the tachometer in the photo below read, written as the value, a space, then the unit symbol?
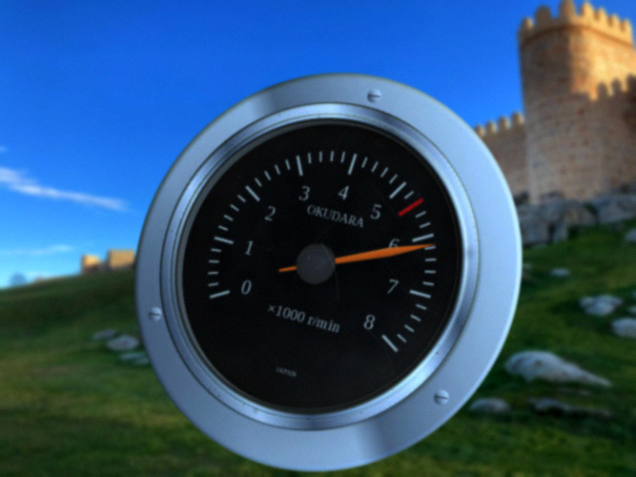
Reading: 6200 rpm
